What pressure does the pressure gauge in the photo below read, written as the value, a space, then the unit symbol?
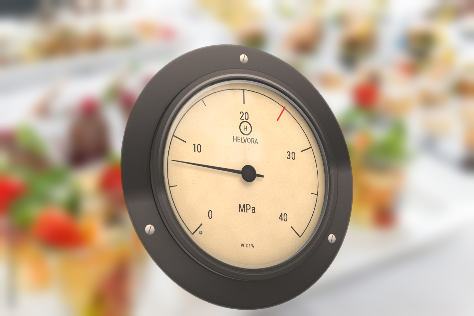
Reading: 7.5 MPa
